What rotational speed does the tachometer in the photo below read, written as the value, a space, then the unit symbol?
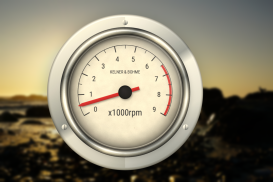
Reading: 500 rpm
